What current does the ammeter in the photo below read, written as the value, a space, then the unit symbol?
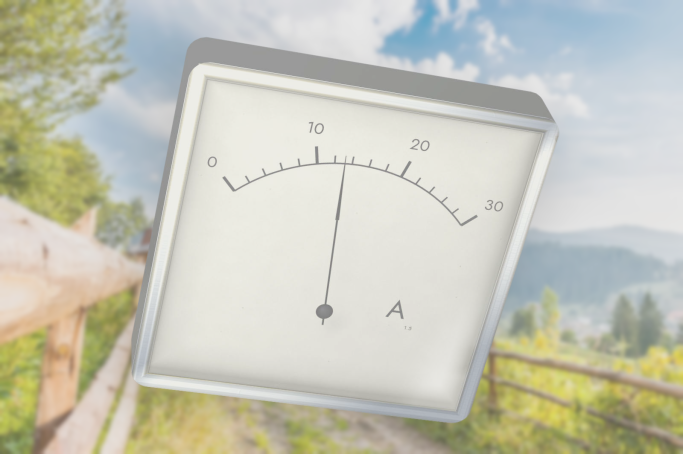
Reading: 13 A
